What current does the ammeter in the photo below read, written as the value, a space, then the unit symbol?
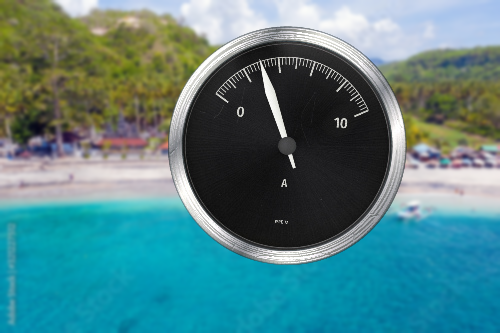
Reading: 3 A
